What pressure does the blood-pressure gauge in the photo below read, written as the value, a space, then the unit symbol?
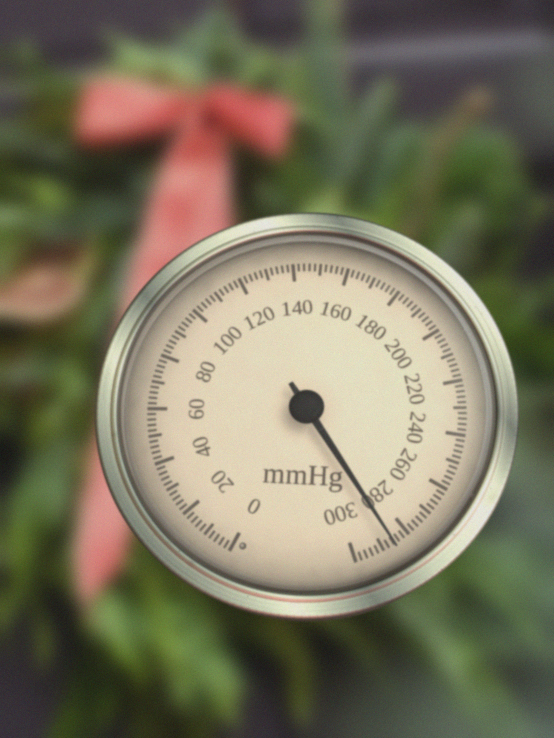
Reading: 286 mmHg
